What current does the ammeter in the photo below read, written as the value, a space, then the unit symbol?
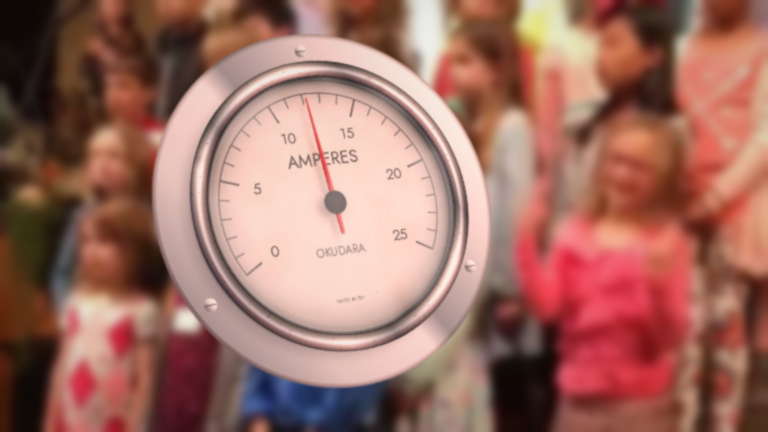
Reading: 12 A
